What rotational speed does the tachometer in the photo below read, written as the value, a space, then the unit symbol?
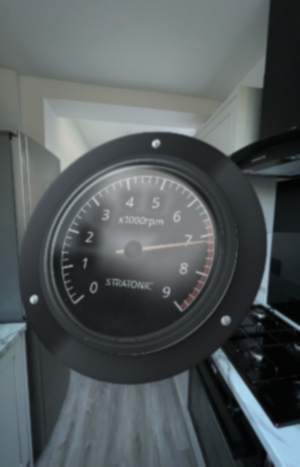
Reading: 7200 rpm
